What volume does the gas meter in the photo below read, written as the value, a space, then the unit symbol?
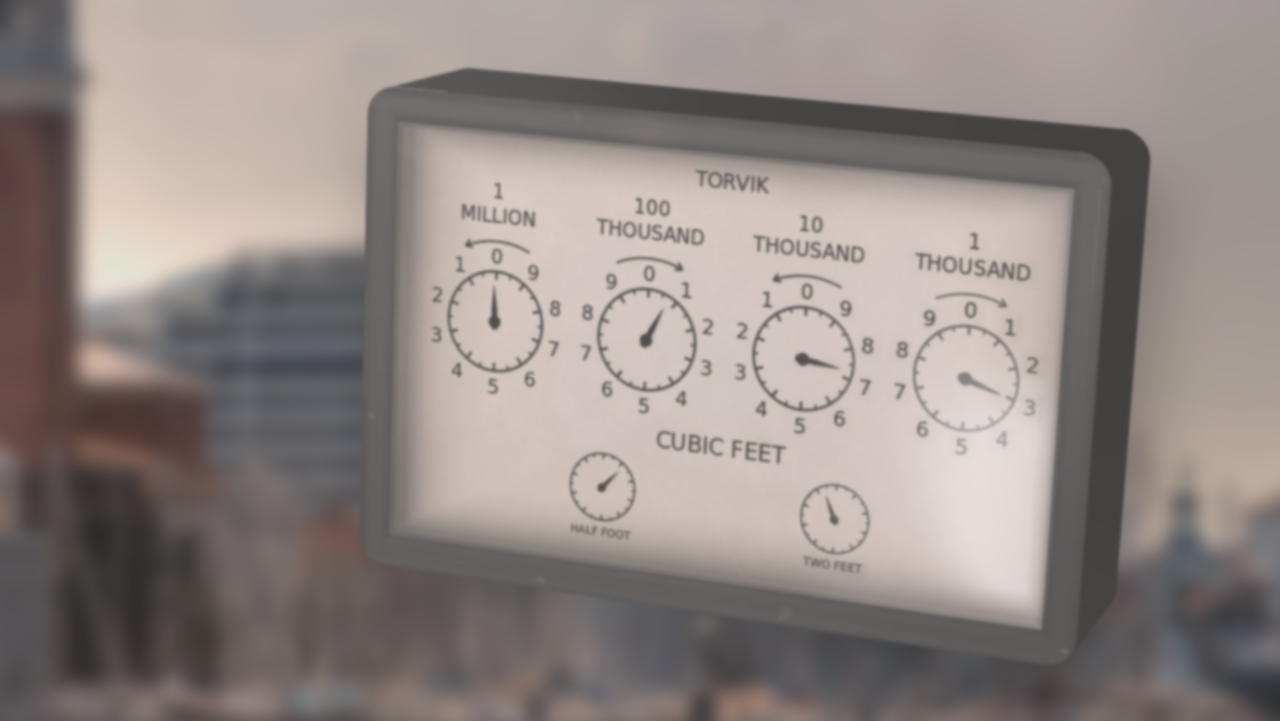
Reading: 7300 ft³
